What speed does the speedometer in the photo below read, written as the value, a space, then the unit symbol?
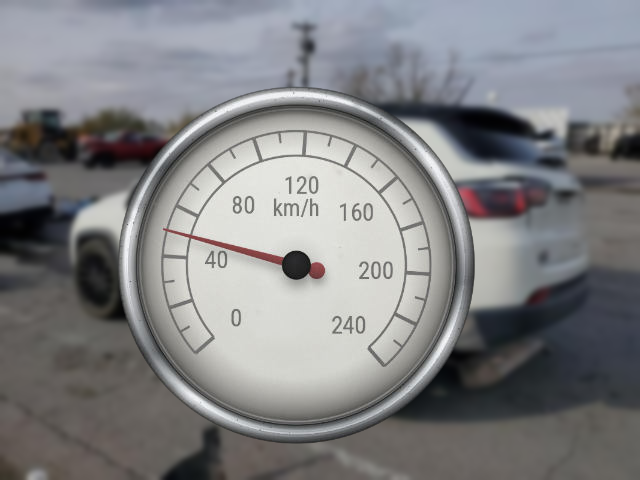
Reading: 50 km/h
